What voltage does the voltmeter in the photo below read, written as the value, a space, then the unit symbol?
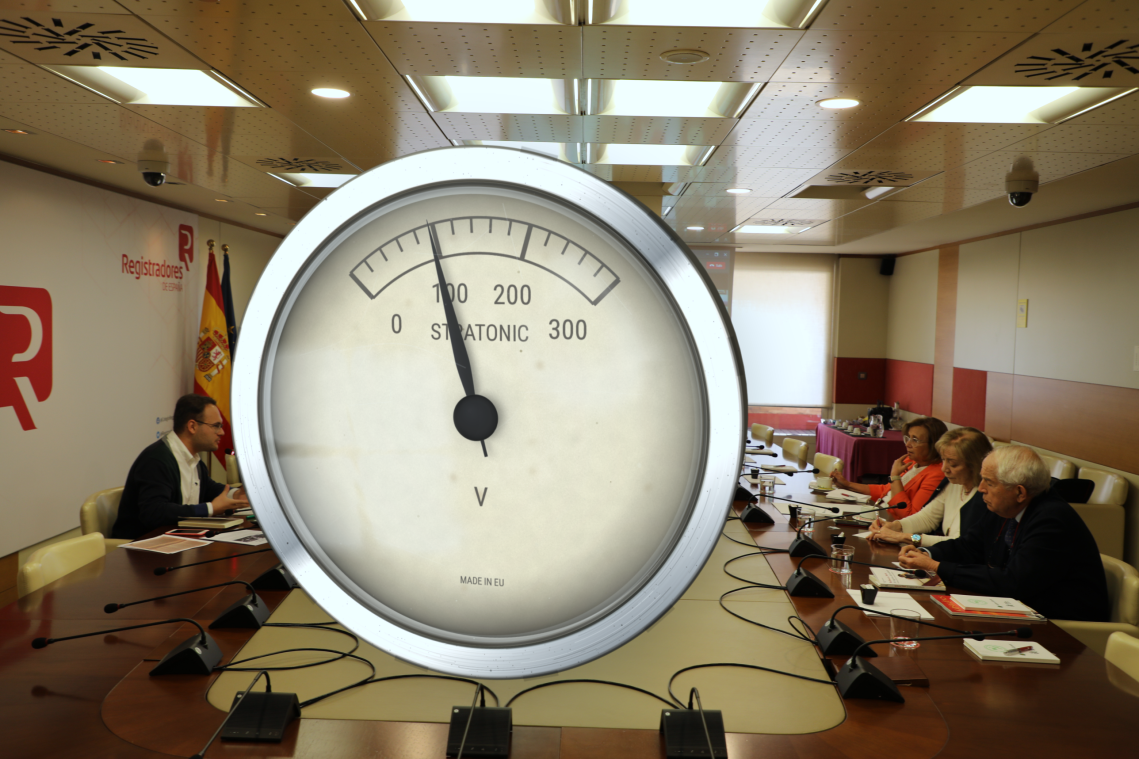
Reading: 100 V
